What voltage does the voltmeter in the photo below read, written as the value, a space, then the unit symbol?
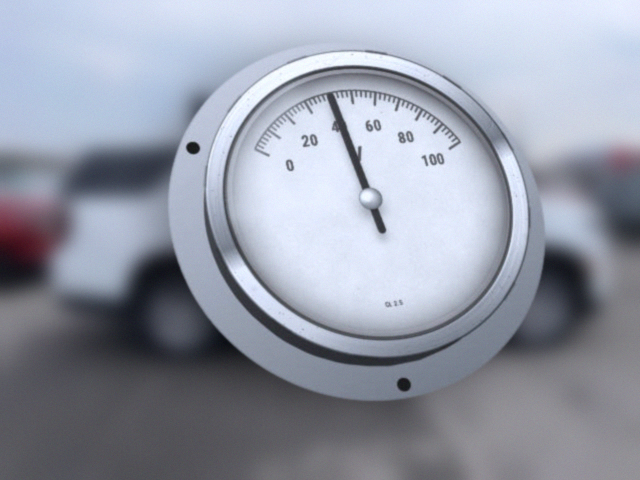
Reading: 40 V
